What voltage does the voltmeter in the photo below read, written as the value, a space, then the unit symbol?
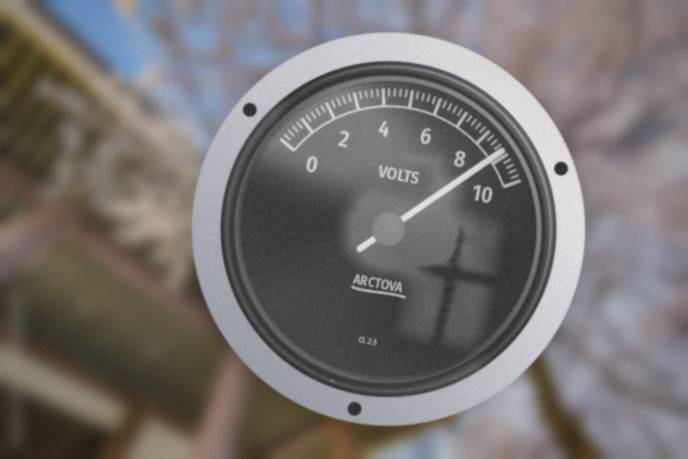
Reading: 8.8 V
